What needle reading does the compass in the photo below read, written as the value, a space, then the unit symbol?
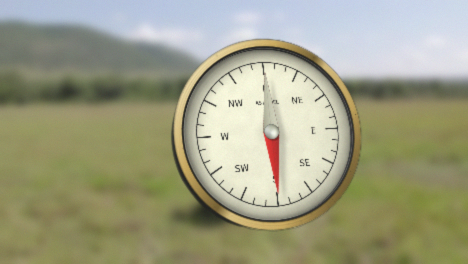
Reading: 180 °
